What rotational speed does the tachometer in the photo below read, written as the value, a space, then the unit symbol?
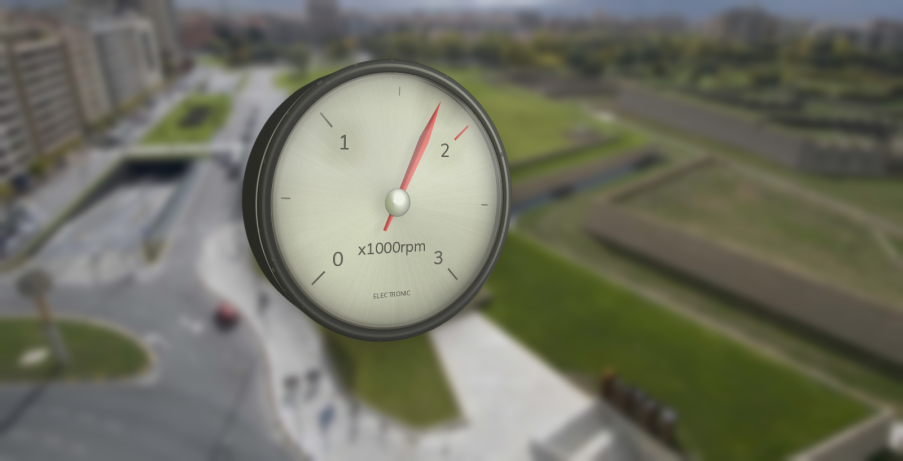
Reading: 1750 rpm
